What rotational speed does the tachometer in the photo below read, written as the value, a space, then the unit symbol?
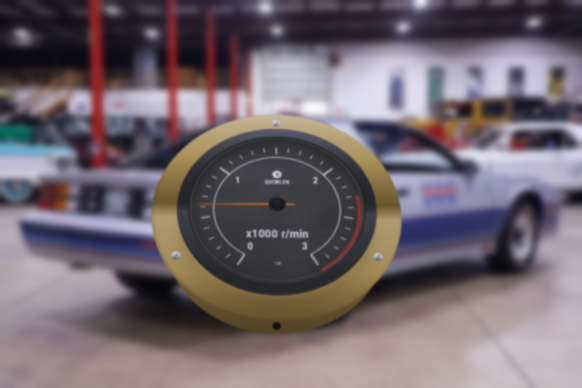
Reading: 600 rpm
